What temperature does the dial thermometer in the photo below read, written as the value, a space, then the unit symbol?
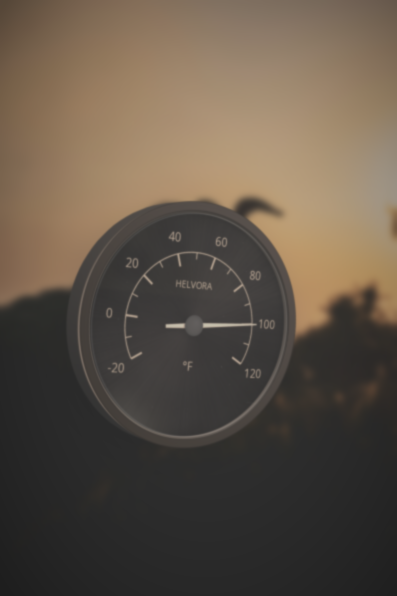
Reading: 100 °F
